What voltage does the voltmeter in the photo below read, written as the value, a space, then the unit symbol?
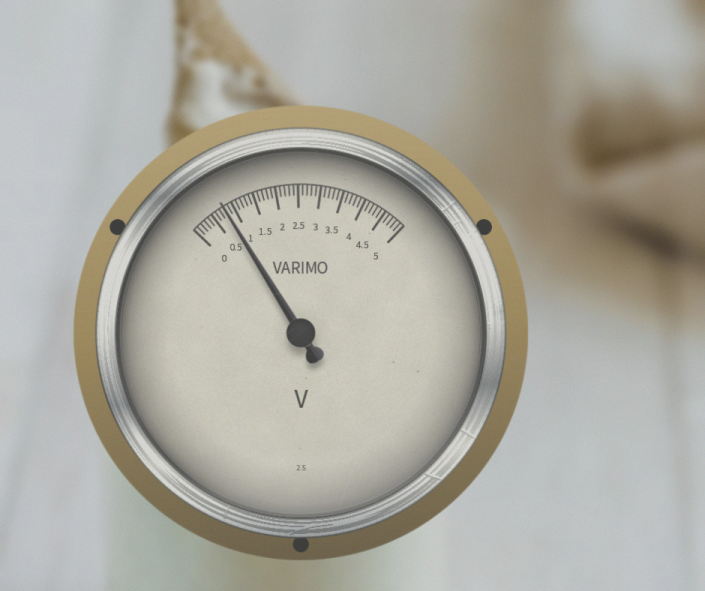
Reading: 0.8 V
